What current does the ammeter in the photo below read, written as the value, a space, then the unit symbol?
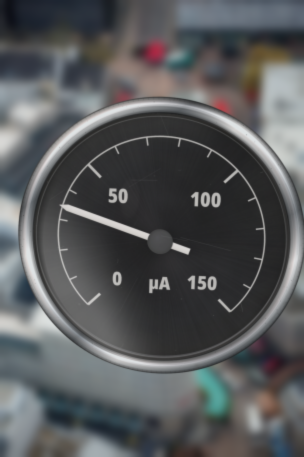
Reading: 35 µA
